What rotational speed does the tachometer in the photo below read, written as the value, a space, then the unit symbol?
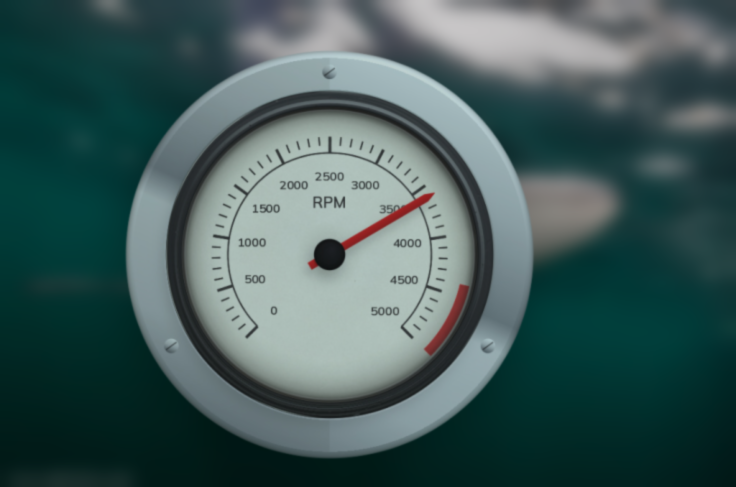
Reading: 3600 rpm
